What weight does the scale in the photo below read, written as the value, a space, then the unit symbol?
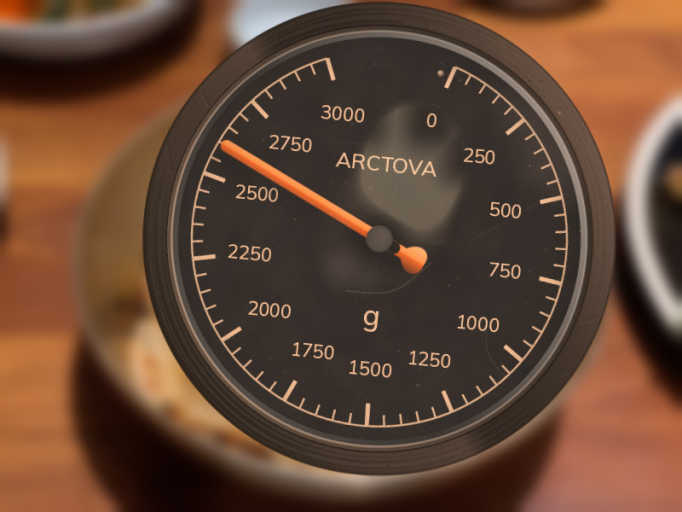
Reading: 2600 g
